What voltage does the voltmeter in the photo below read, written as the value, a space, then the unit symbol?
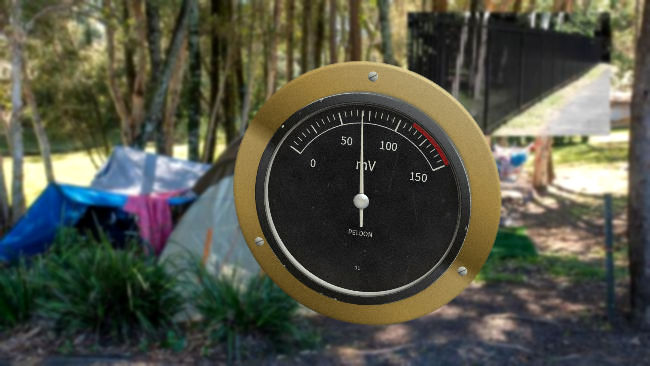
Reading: 70 mV
